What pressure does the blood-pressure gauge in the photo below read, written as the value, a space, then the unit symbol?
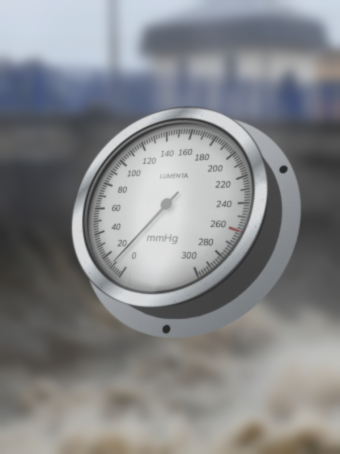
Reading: 10 mmHg
